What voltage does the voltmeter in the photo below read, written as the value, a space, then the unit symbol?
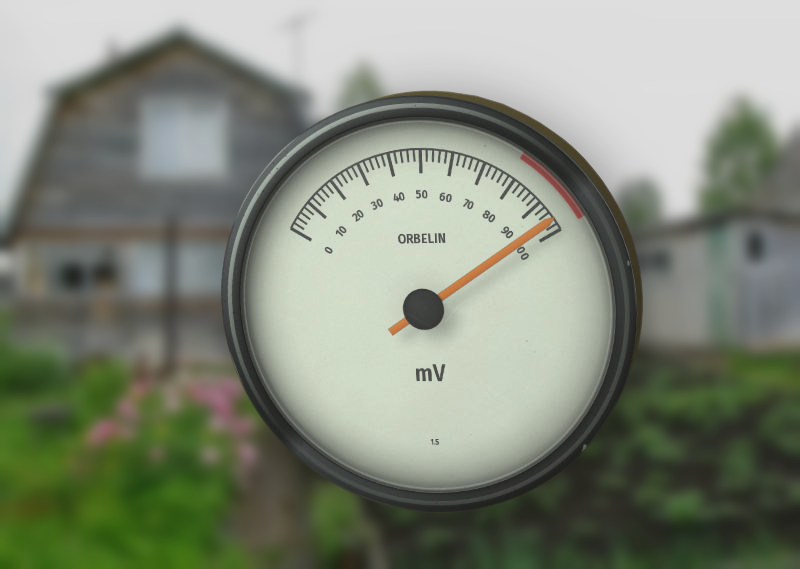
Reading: 96 mV
